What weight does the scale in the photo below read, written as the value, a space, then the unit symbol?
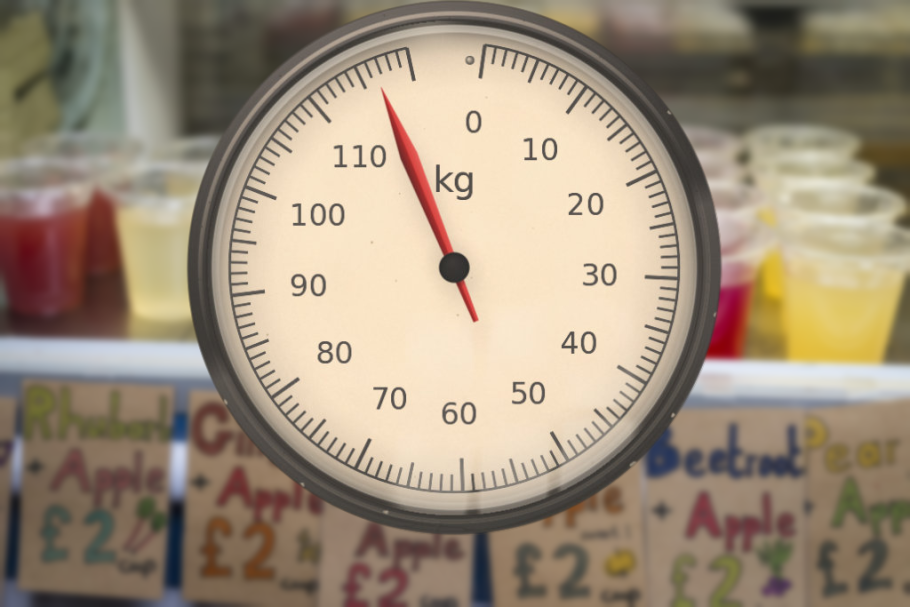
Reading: 116.5 kg
